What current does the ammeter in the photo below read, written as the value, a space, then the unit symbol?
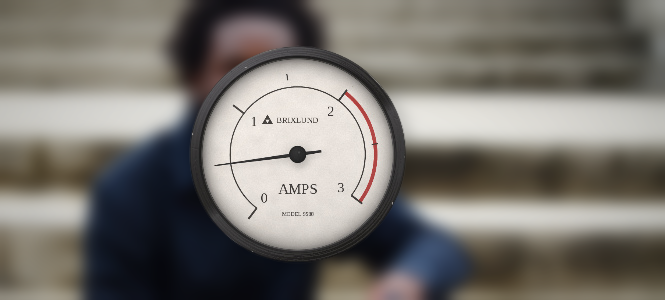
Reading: 0.5 A
